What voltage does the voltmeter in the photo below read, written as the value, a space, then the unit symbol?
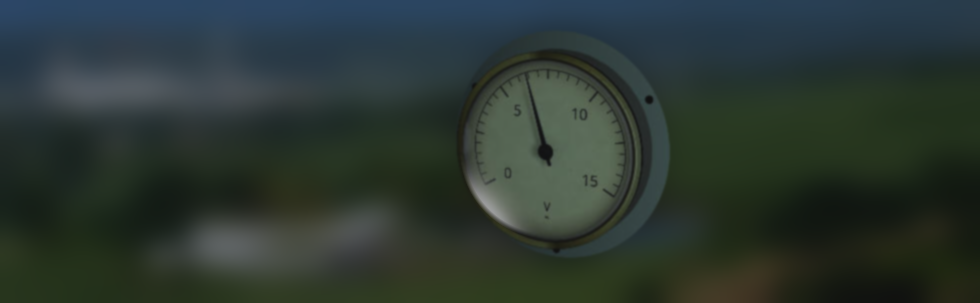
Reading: 6.5 V
